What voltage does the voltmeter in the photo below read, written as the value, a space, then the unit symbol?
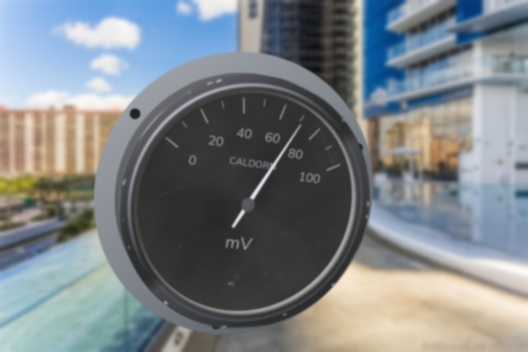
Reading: 70 mV
